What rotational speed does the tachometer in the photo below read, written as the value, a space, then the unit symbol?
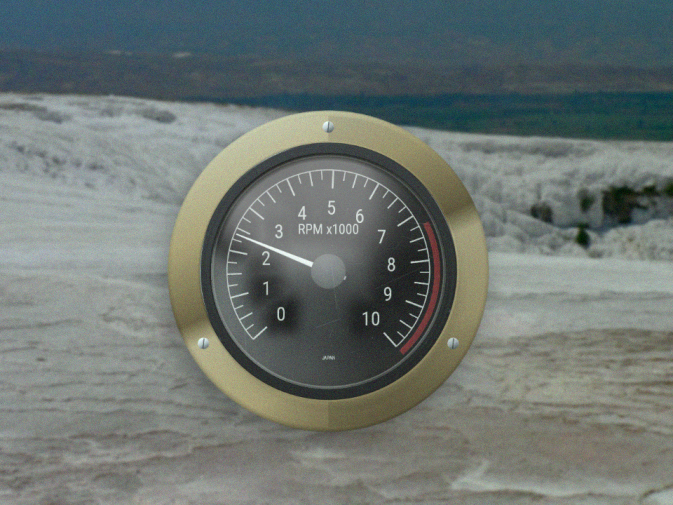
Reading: 2375 rpm
